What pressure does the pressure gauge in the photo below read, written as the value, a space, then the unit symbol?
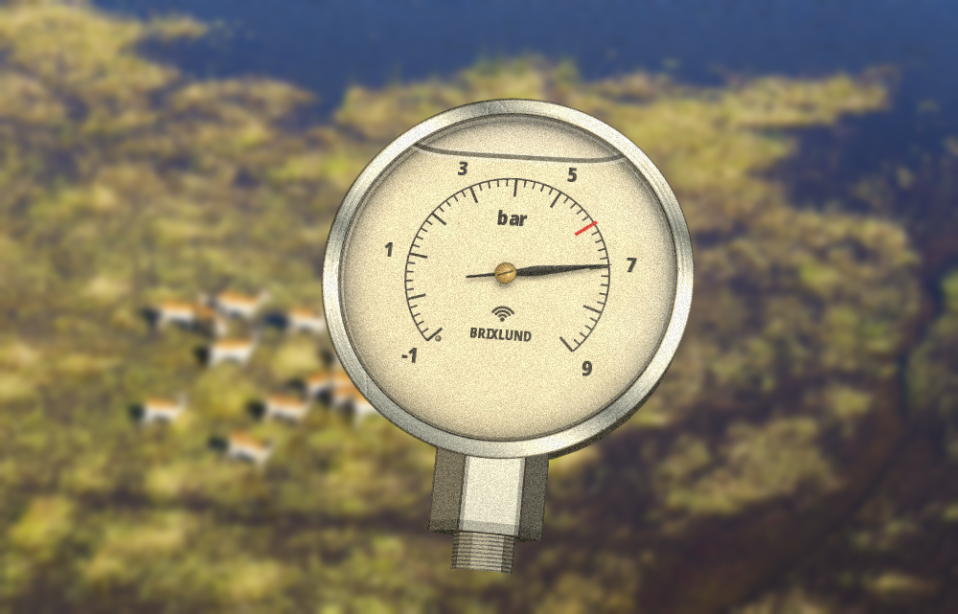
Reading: 7 bar
